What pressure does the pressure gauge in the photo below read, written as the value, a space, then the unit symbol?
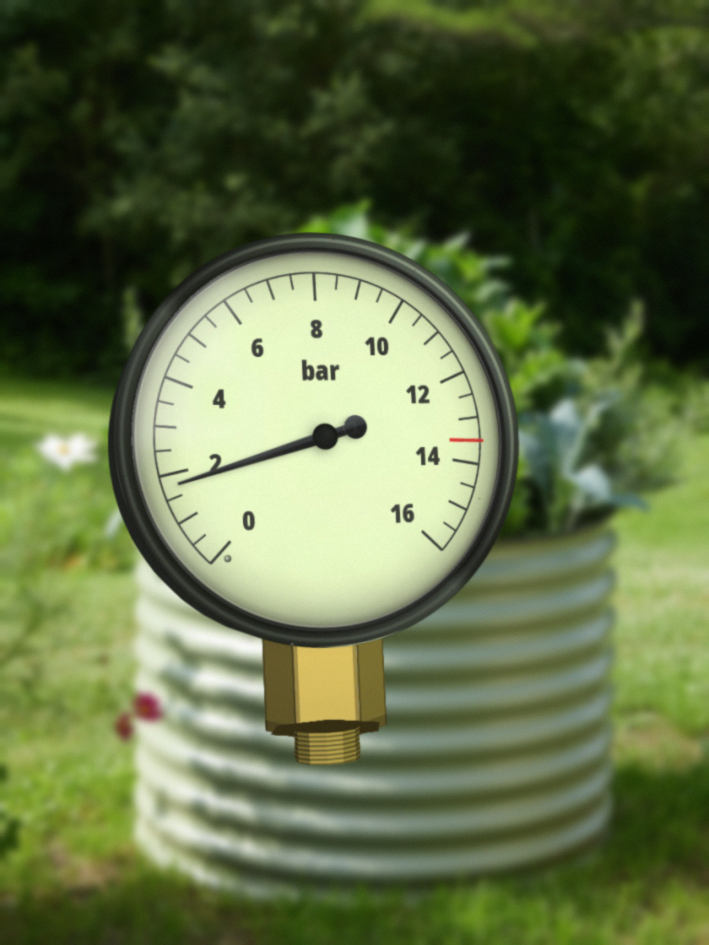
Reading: 1.75 bar
